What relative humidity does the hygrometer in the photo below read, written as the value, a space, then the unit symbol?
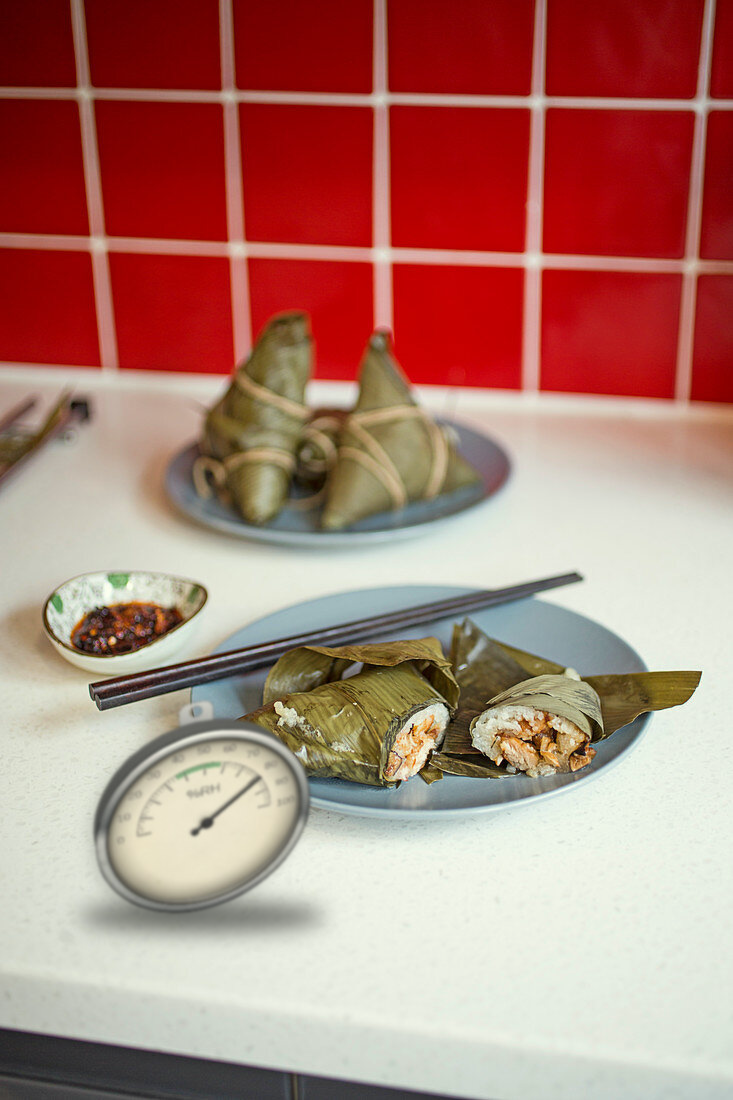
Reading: 80 %
